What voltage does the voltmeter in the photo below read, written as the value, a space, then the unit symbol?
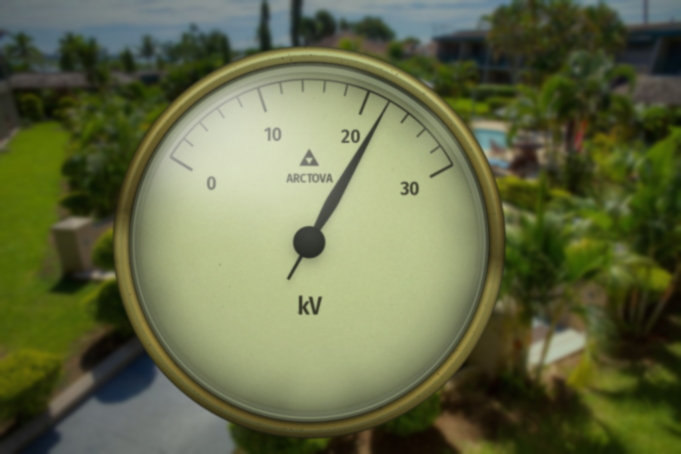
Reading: 22 kV
